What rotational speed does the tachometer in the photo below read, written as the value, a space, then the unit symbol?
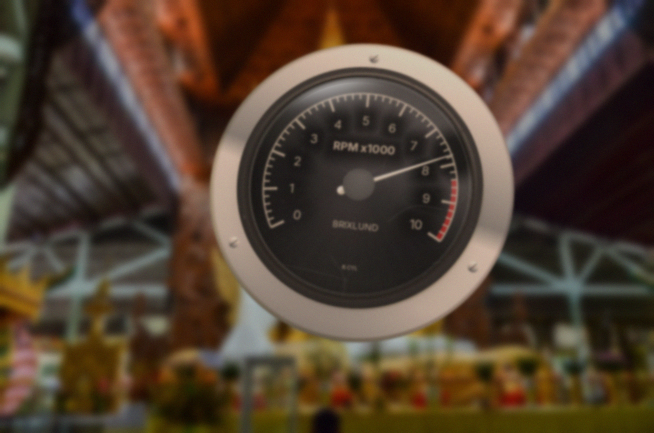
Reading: 7800 rpm
